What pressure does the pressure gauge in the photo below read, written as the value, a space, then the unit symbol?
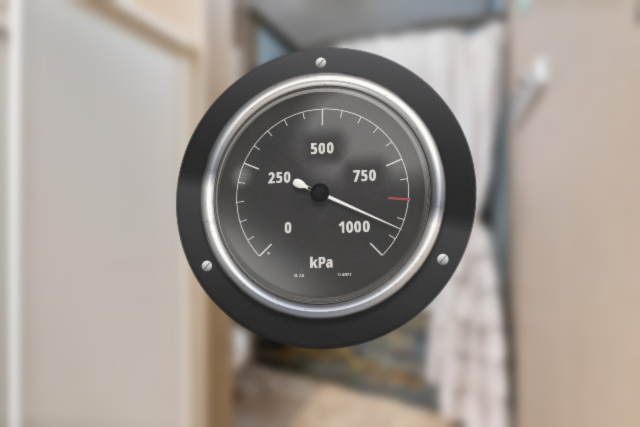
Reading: 925 kPa
